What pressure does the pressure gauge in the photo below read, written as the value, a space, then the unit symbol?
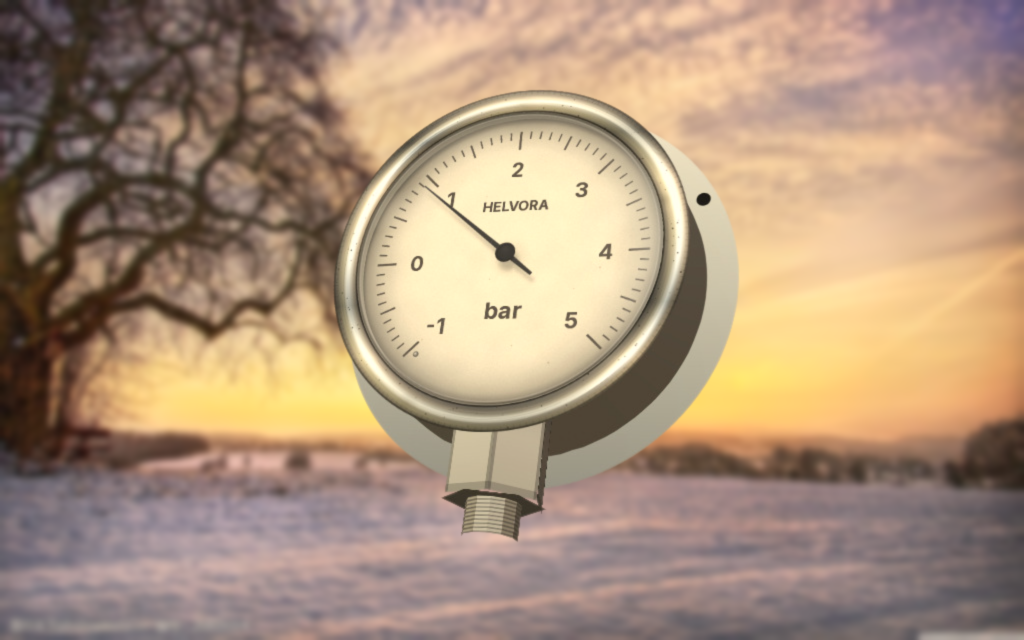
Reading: 0.9 bar
